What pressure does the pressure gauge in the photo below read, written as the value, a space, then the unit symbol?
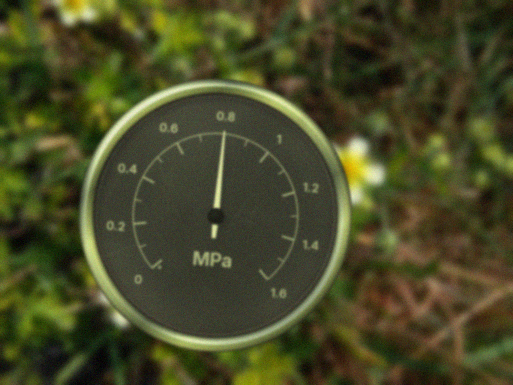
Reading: 0.8 MPa
